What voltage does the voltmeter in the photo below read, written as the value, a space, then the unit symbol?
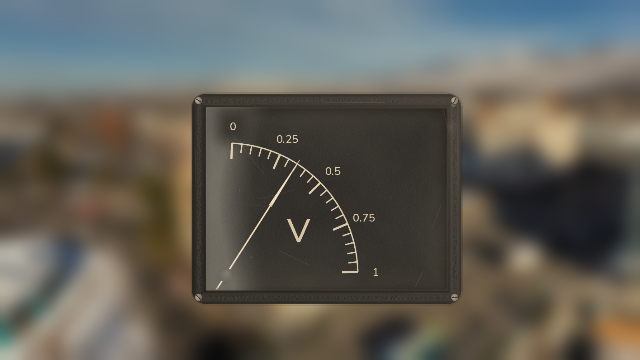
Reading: 0.35 V
